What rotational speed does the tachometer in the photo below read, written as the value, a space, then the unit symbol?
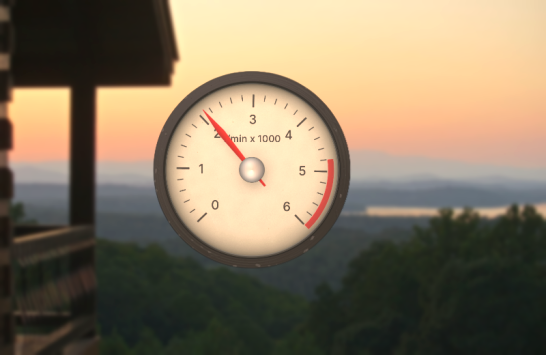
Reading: 2100 rpm
